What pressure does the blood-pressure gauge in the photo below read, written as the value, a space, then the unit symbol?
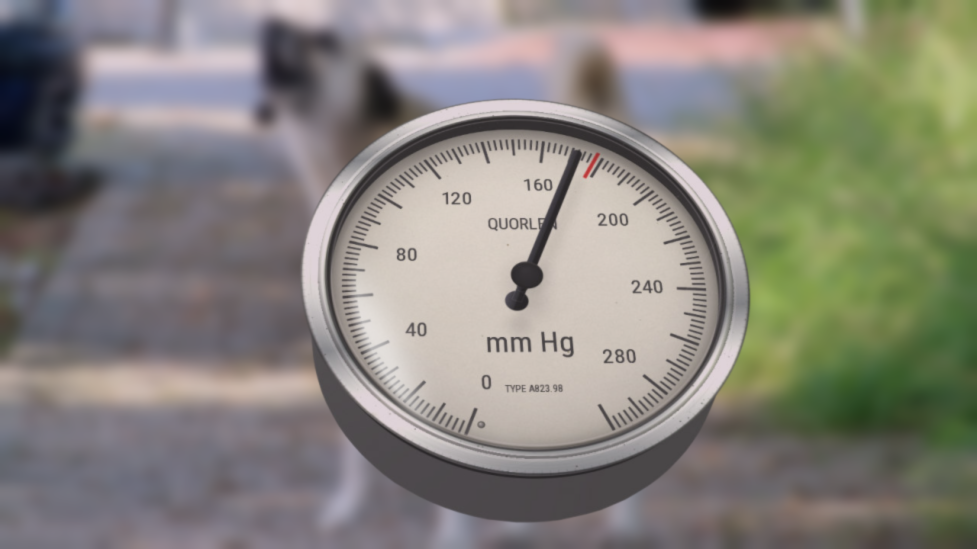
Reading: 172 mmHg
